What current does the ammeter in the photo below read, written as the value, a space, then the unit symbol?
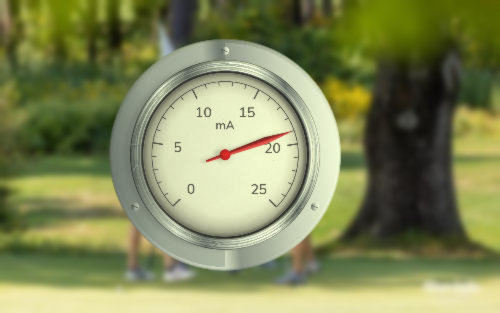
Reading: 19 mA
